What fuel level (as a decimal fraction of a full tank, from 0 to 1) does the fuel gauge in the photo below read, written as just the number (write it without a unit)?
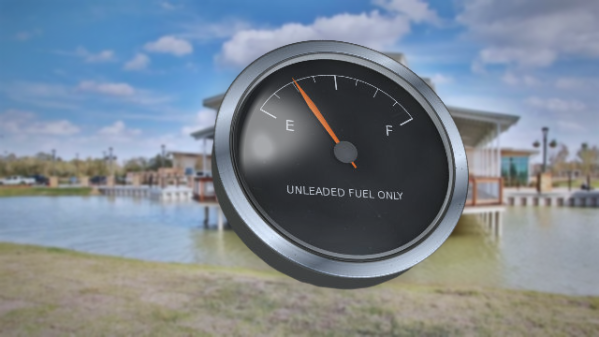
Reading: 0.25
